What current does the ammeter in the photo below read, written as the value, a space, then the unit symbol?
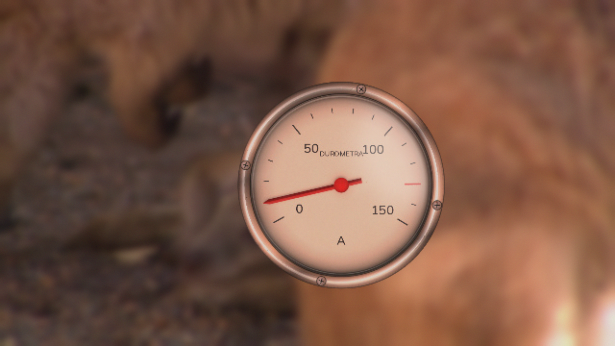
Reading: 10 A
